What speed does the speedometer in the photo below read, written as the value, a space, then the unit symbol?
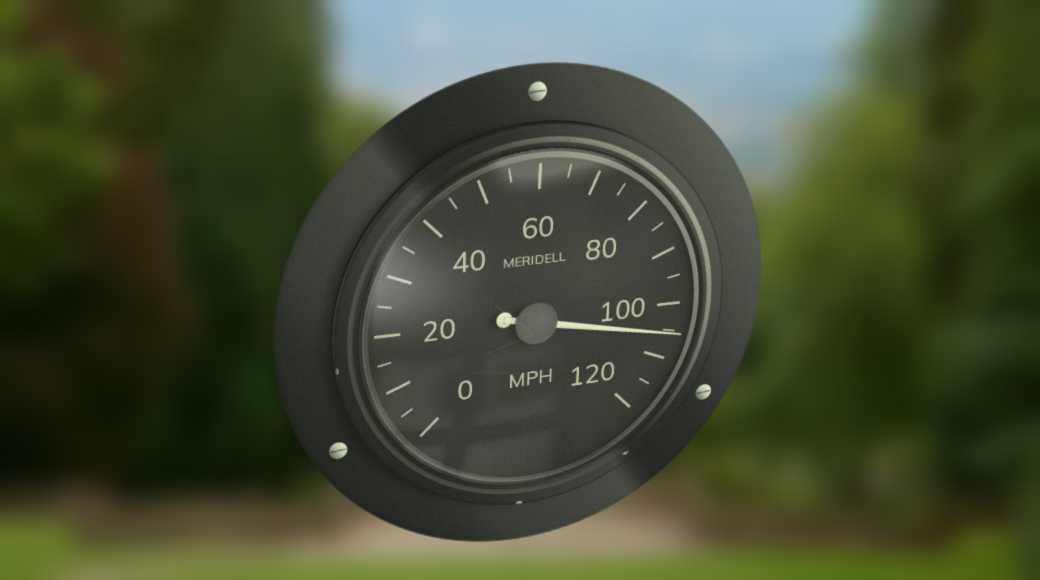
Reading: 105 mph
